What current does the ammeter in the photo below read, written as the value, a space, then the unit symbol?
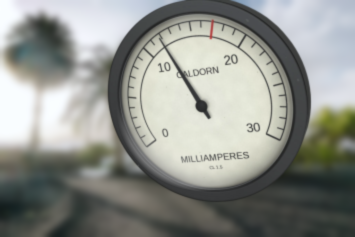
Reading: 12 mA
